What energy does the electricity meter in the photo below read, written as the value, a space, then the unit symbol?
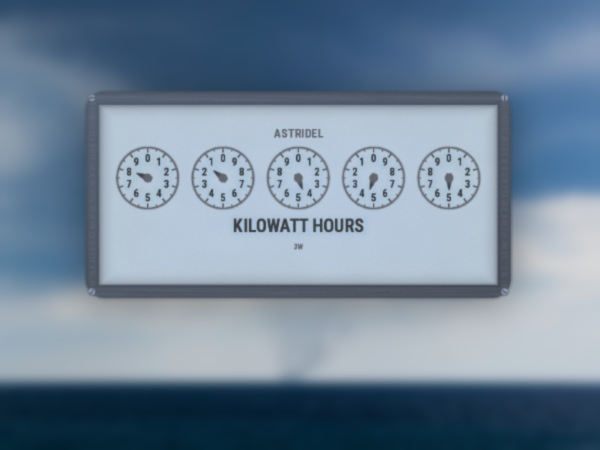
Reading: 81445 kWh
